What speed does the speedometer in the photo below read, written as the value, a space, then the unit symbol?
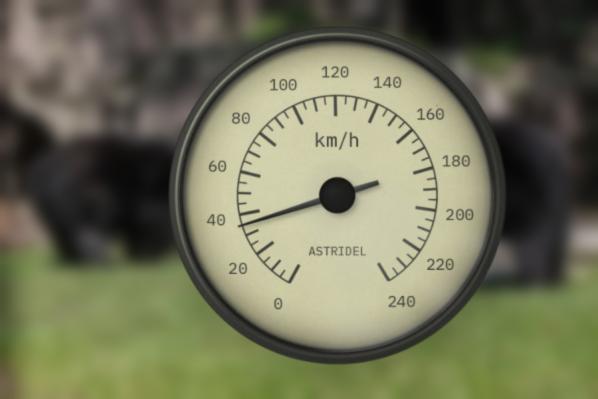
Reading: 35 km/h
